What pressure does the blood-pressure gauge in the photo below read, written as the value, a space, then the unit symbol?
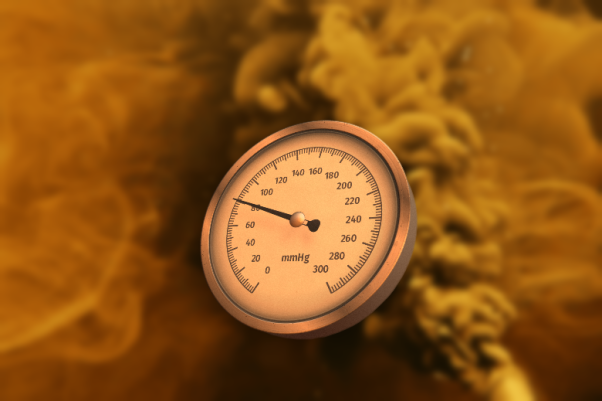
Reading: 80 mmHg
